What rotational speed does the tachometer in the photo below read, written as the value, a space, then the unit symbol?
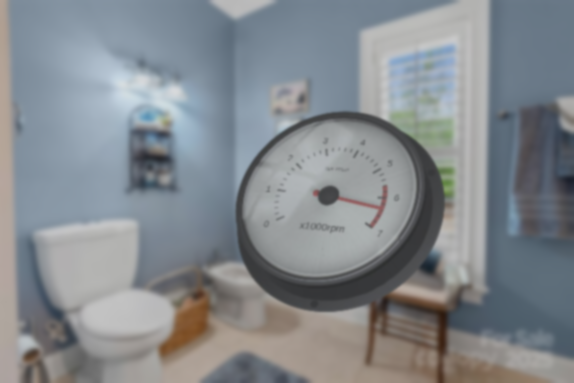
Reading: 6400 rpm
